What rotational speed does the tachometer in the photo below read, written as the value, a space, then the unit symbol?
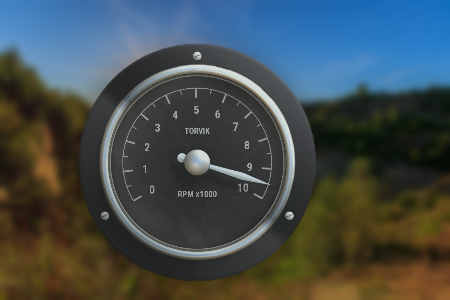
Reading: 9500 rpm
